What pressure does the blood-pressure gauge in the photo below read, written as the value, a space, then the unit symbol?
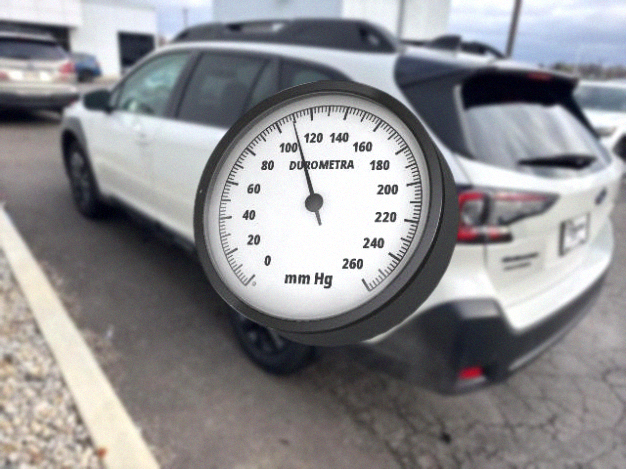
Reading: 110 mmHg
